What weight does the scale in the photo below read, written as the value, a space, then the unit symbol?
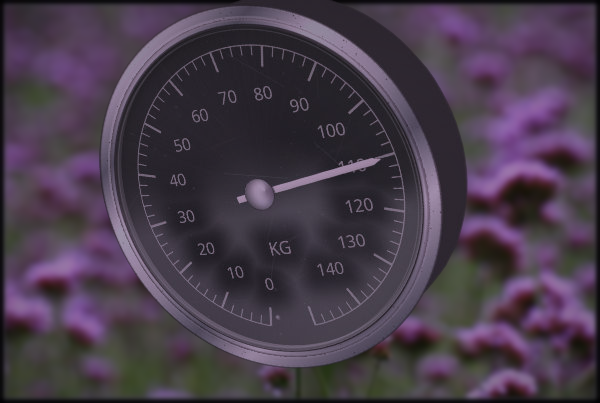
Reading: 110 kg
